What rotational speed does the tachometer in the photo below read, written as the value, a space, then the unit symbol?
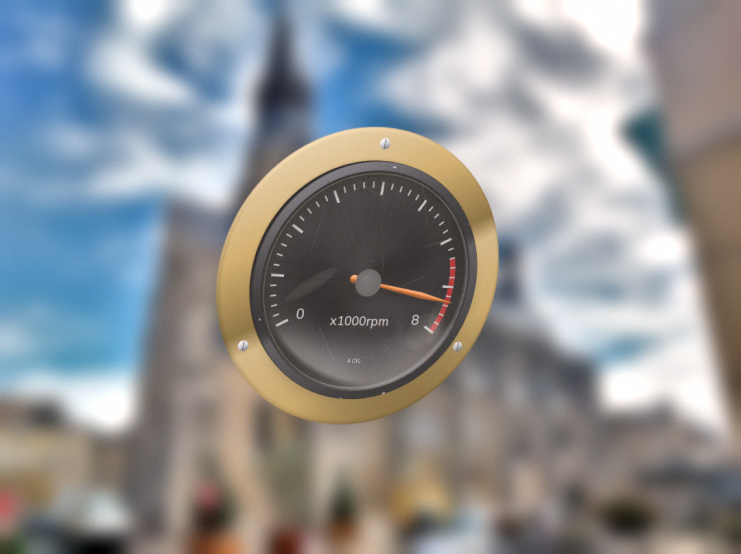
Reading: 7300 rpm
